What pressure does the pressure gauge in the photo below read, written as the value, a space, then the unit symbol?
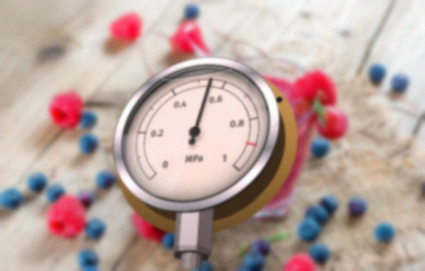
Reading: 0.55 MPa
